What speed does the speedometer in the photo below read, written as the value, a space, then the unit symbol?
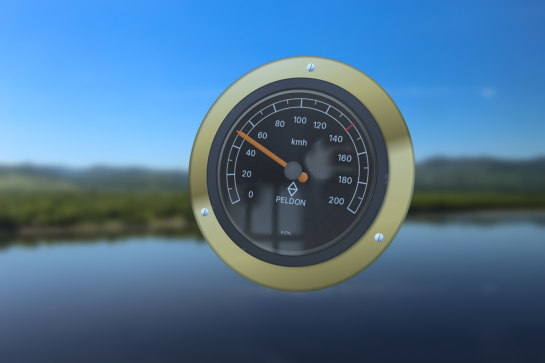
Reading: 50 km/h
